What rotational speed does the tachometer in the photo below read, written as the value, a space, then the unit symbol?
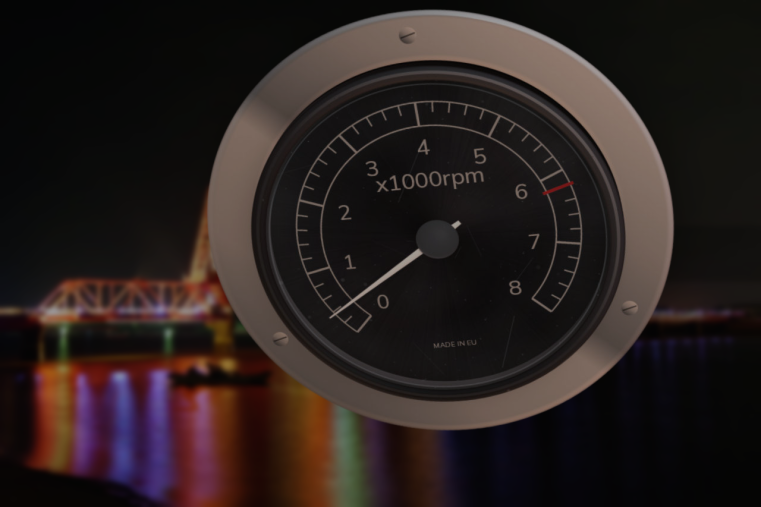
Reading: 400 rpm
